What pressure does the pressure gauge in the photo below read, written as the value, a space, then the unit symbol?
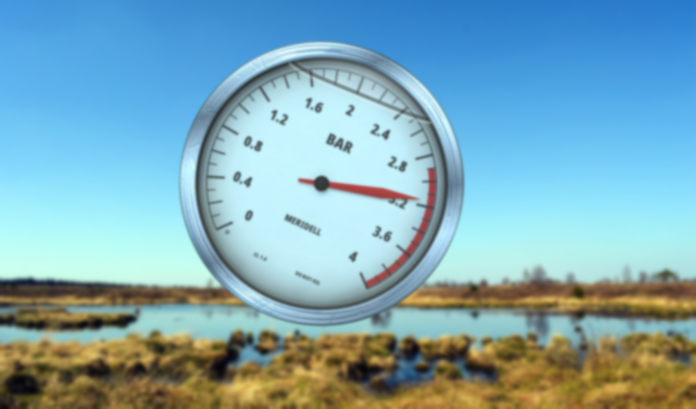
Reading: 3.15 bar
